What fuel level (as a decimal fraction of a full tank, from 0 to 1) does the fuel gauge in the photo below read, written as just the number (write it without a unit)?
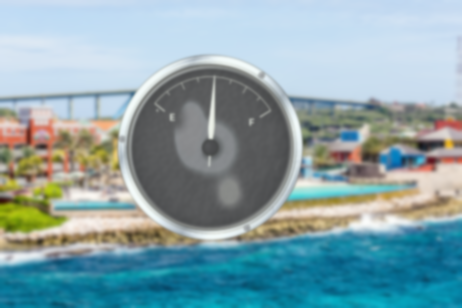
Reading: 0.5
